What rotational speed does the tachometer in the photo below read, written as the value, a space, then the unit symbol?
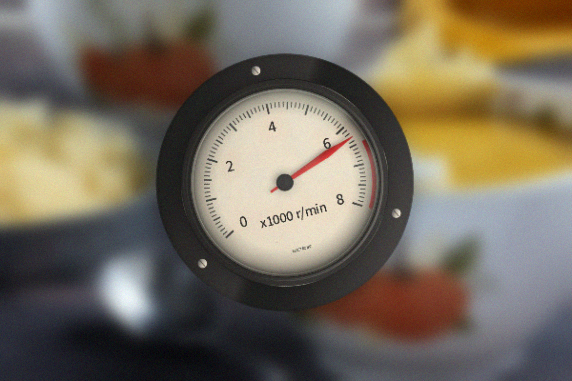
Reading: 6300 rpm
